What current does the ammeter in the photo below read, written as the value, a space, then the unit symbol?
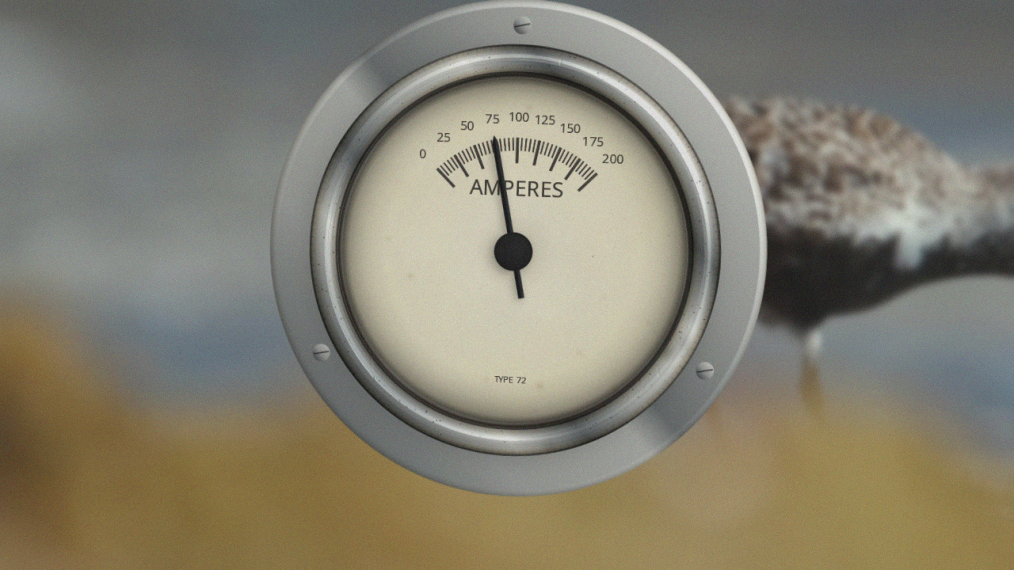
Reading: 75 A
